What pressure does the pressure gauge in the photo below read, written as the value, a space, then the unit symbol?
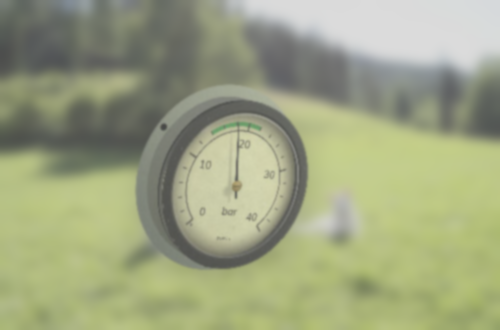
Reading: 18 bar
